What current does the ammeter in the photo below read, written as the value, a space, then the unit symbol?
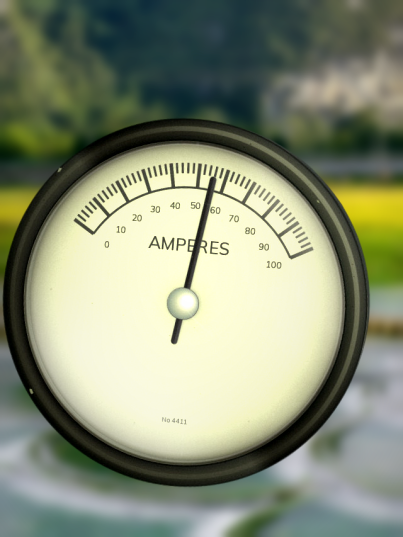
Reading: 56 A
